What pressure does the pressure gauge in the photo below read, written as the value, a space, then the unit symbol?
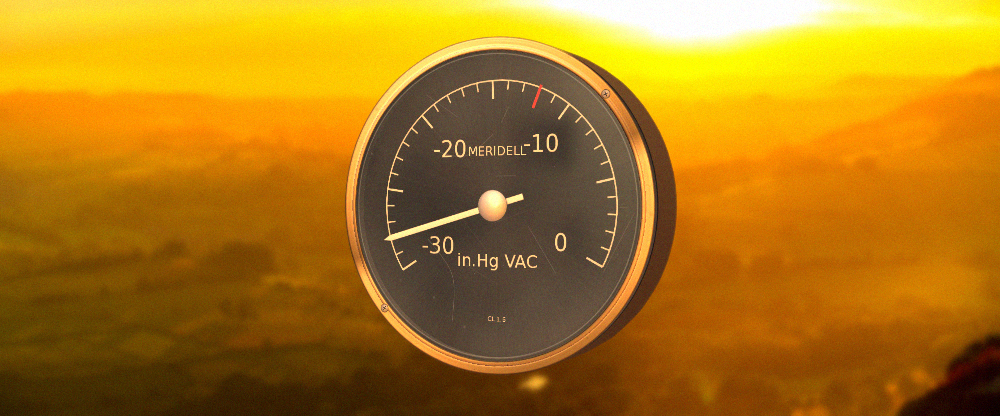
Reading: -28 inHg
